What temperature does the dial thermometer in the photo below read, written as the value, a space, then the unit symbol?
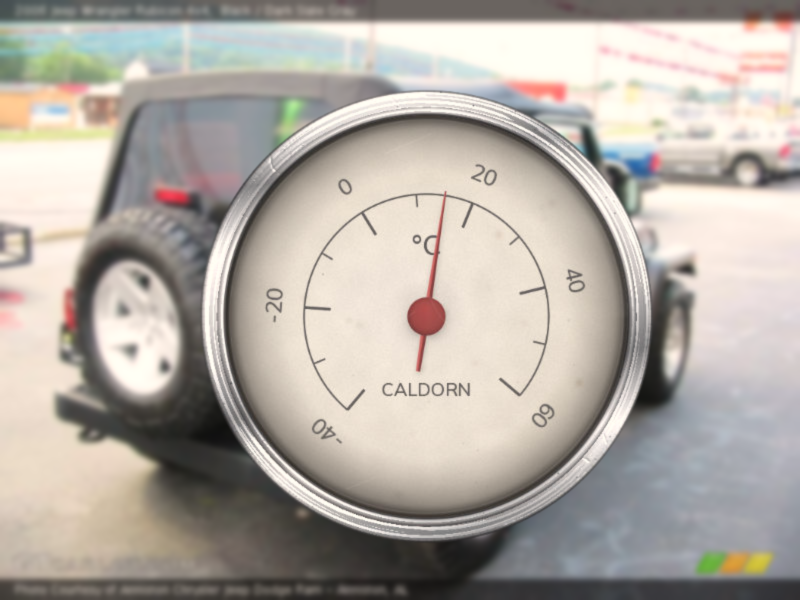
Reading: 15 °C
